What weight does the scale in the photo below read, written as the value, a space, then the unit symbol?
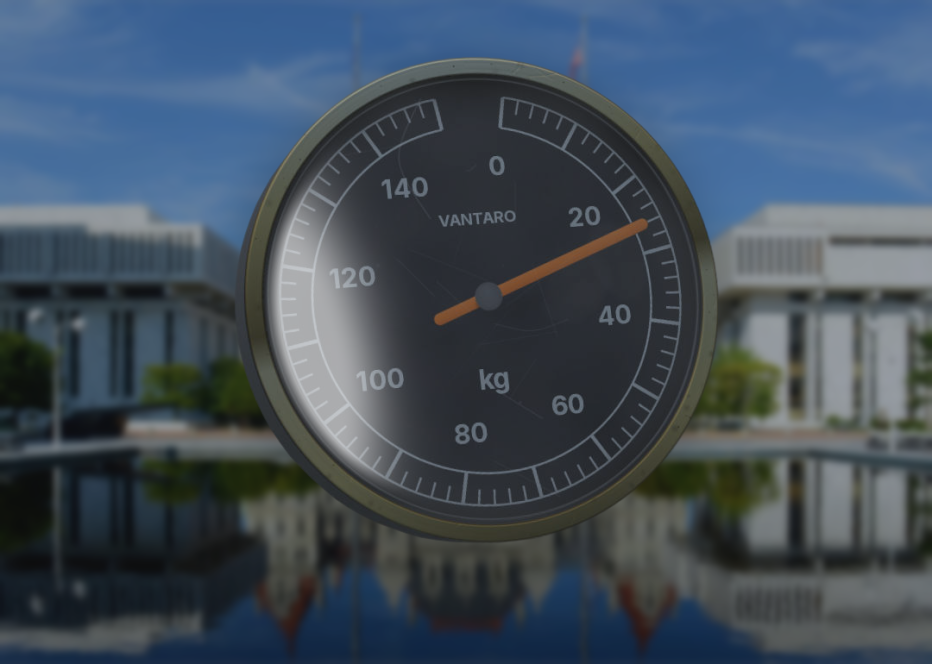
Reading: 26 kg
